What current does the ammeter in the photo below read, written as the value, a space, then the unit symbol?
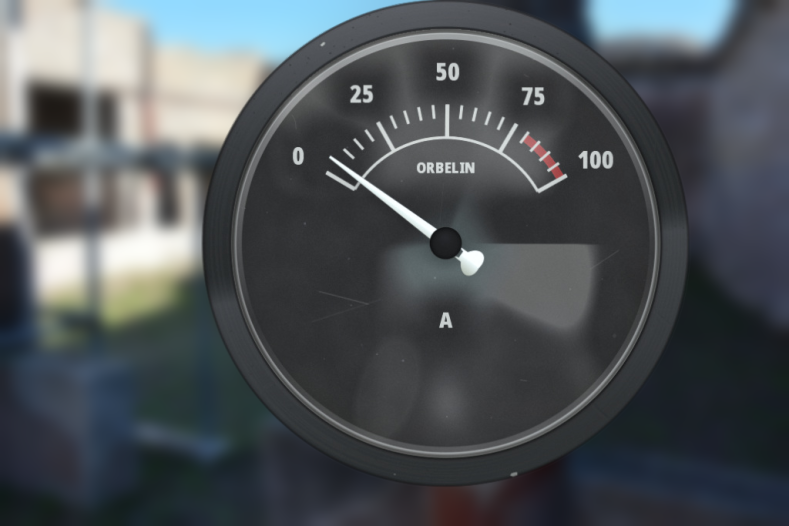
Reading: 5 A
